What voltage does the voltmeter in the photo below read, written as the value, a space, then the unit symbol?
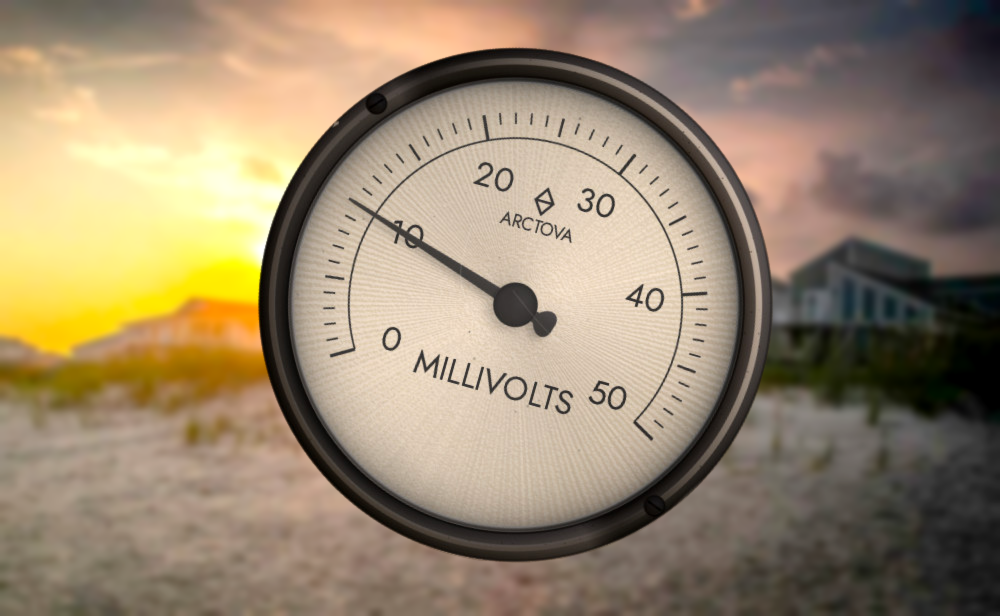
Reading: 10 mV
